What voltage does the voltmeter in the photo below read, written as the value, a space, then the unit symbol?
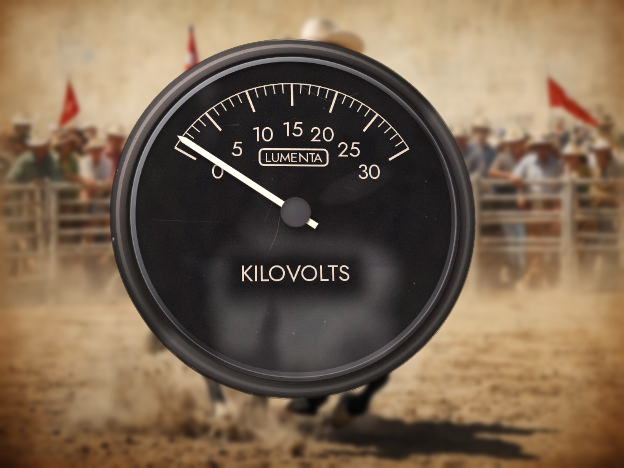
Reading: 1 kV
